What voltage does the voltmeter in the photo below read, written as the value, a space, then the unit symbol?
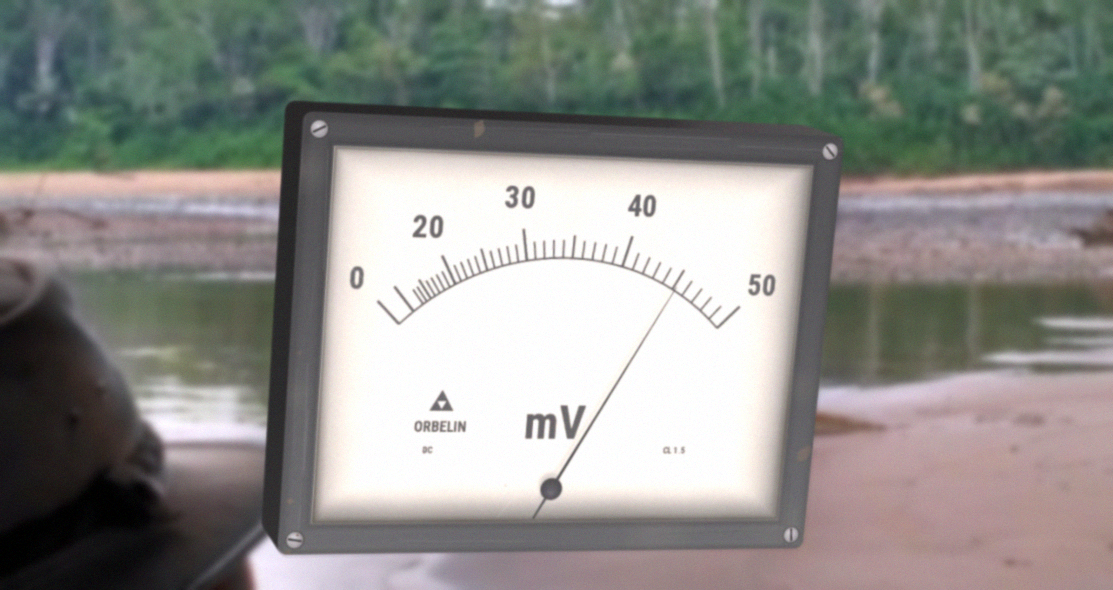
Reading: 45 mV
